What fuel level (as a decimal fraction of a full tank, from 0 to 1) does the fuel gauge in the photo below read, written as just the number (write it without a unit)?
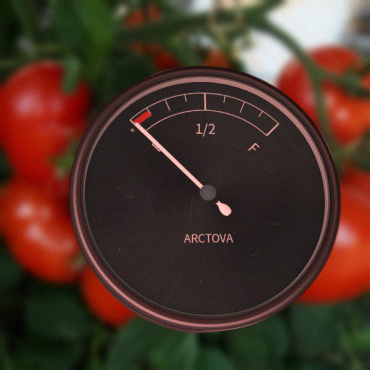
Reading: 0
